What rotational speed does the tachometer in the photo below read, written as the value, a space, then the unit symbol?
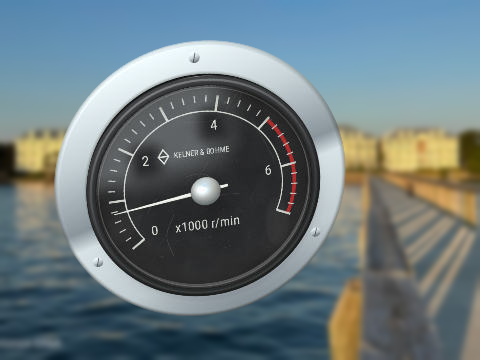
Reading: 800 rpm
